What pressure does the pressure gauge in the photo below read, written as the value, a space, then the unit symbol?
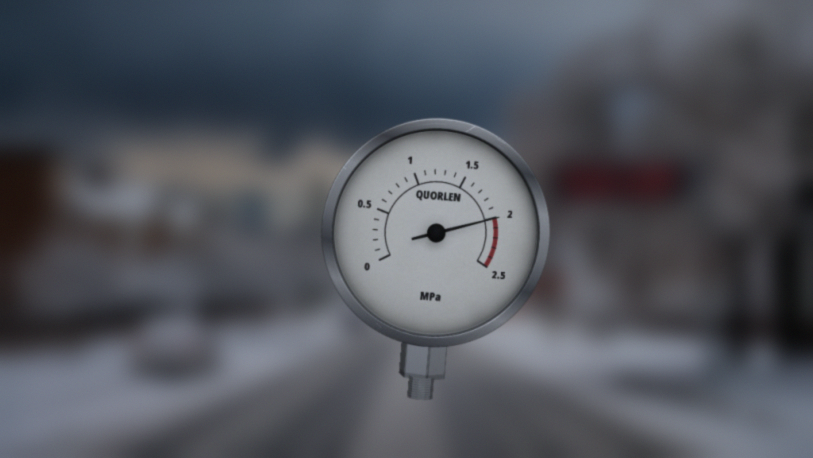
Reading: 2 MPa
